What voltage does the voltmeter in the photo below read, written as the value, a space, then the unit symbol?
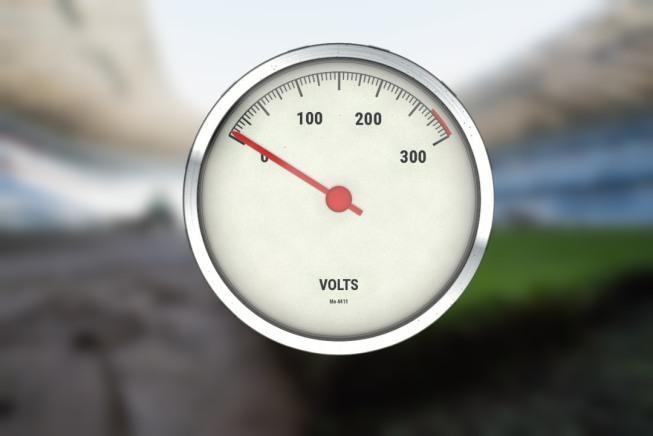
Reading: 5 V
